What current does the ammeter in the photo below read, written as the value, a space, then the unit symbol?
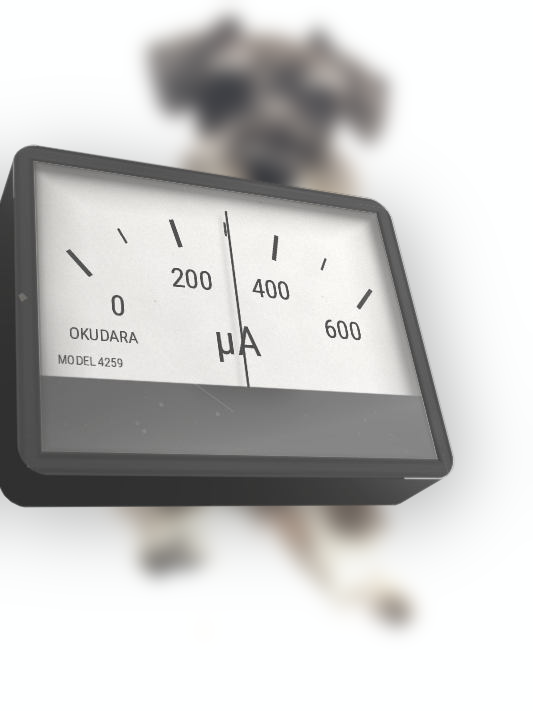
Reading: 300 µA
